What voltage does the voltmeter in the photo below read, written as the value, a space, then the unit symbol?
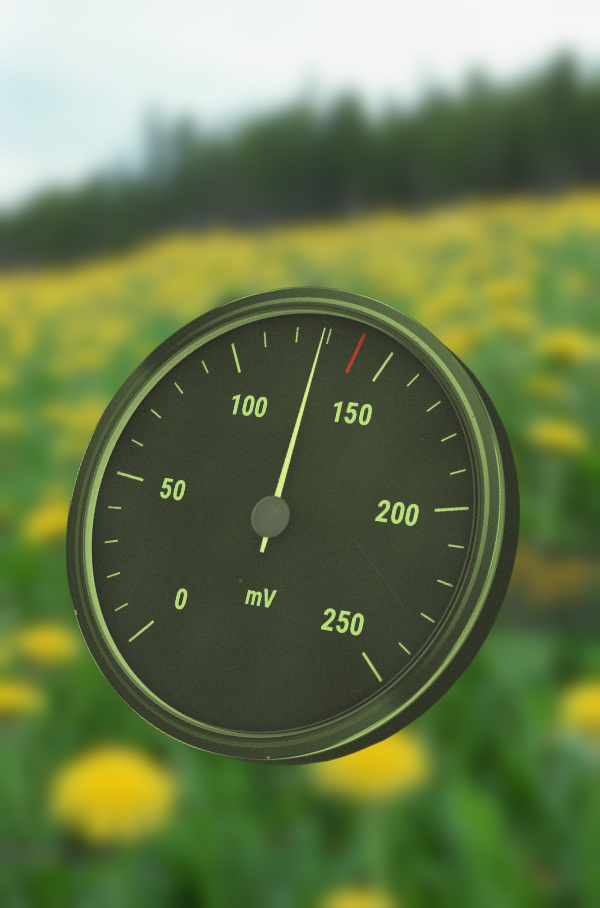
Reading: 130 mV
